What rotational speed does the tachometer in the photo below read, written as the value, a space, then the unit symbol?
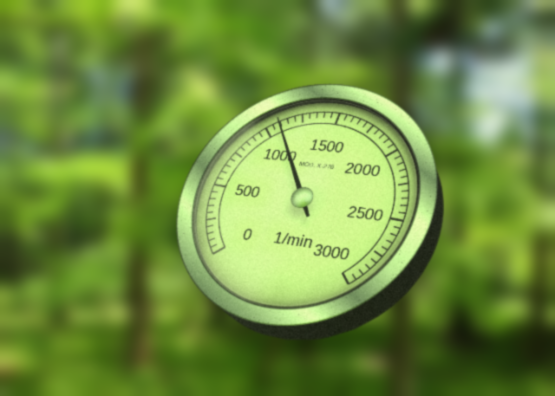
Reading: 1100 rpm
